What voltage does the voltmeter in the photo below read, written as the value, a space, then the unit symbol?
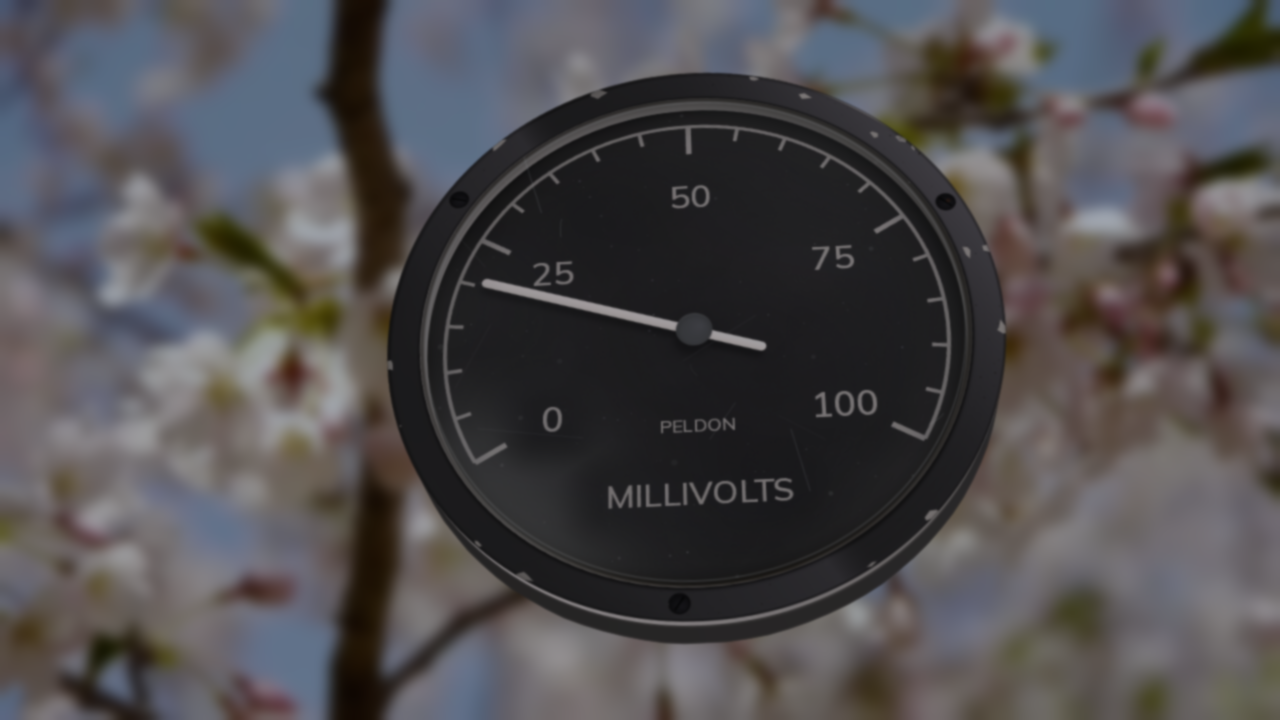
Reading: 20 mV
